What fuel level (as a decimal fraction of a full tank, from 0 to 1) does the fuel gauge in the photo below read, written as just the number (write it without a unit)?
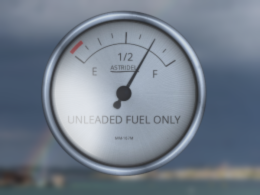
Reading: 0.75
